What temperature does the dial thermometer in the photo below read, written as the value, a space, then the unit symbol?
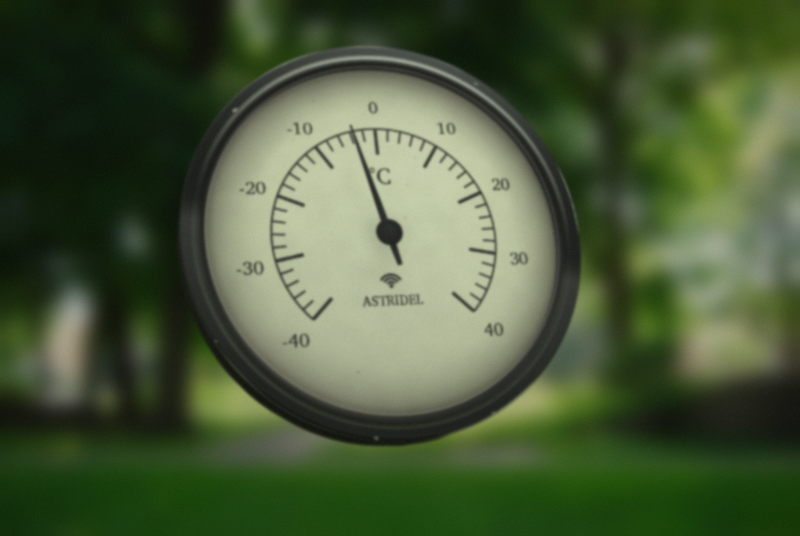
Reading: -4 °C
